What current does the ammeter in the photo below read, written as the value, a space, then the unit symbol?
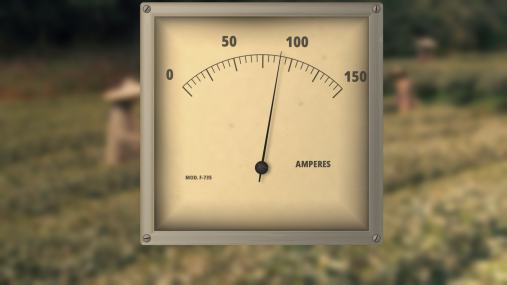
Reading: 90 A
